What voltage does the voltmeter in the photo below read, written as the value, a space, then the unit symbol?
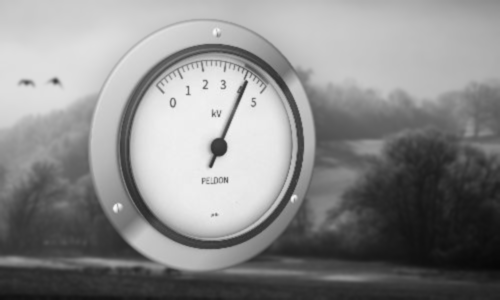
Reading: 4 kV
